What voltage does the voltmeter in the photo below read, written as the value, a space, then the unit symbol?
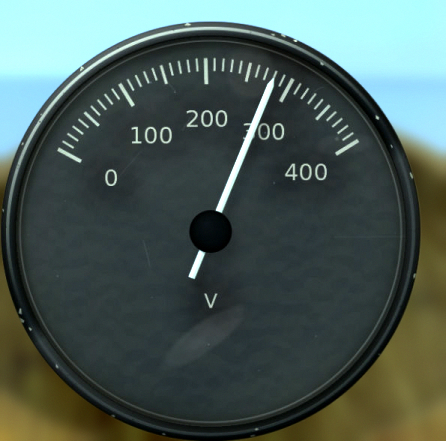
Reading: 280 V
